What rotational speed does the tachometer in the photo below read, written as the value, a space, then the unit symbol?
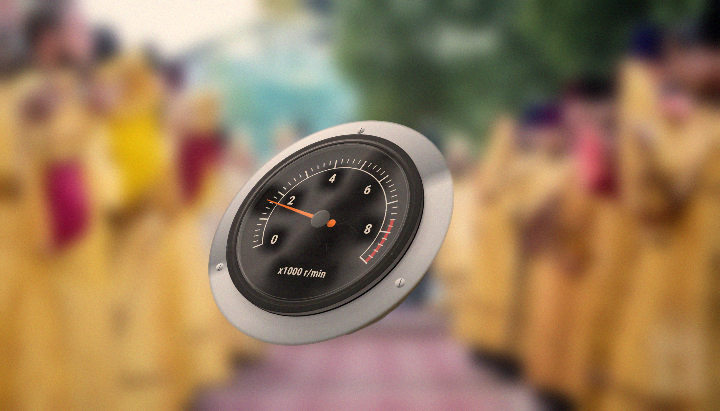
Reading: 1600 rpm
